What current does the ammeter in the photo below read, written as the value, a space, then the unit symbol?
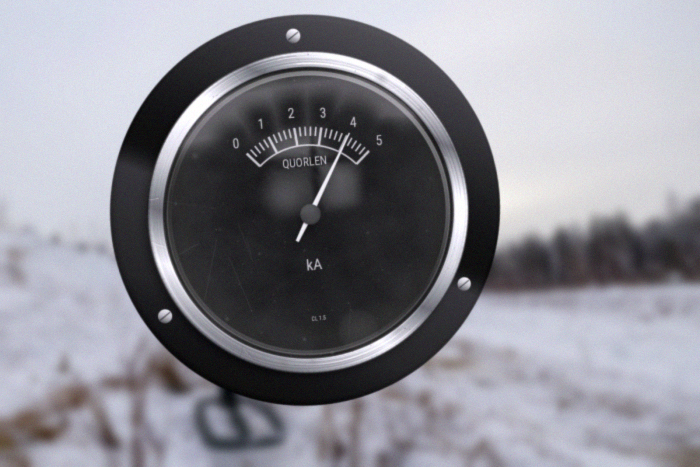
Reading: 4 kA
